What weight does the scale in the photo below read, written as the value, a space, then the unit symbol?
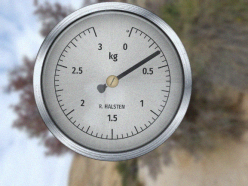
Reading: 0.35 kg
